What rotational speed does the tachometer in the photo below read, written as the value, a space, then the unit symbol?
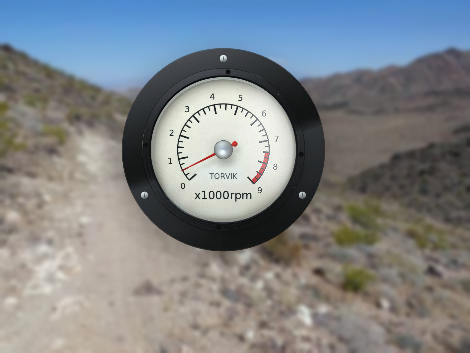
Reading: 500 rpm
